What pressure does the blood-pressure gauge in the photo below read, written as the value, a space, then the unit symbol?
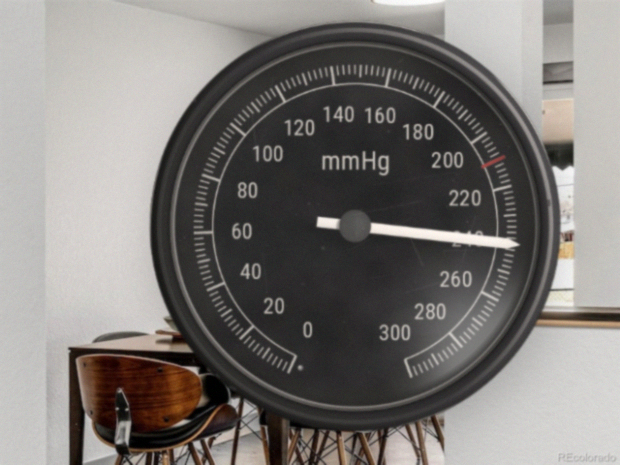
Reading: 240 mmHg
